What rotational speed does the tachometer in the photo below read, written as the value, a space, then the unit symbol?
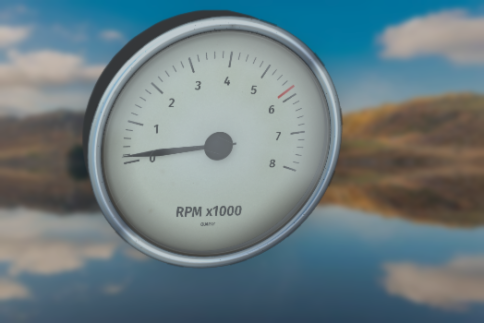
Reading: 200 rpm
